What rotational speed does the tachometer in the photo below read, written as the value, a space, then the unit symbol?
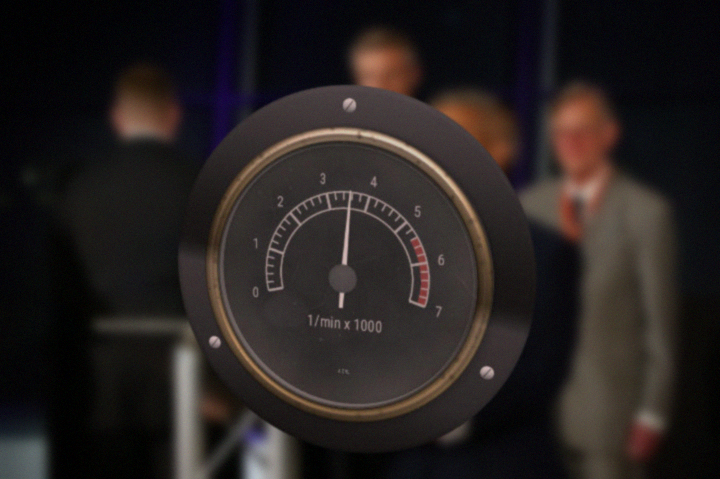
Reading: 3600 rpm
